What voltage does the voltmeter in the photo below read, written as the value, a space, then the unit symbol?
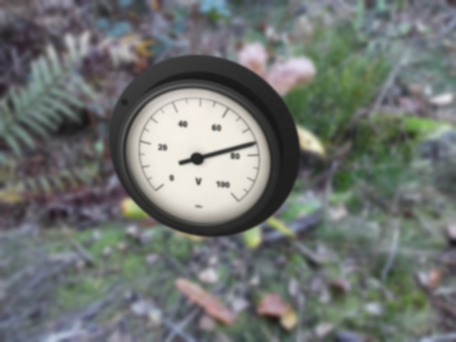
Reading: 75 V
